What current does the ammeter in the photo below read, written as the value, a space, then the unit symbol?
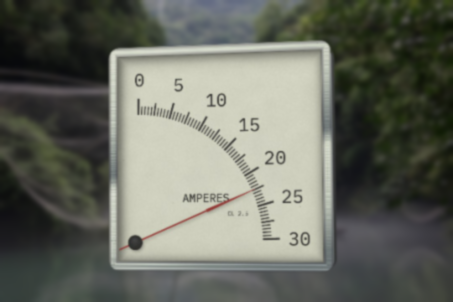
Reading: 22.5 A
